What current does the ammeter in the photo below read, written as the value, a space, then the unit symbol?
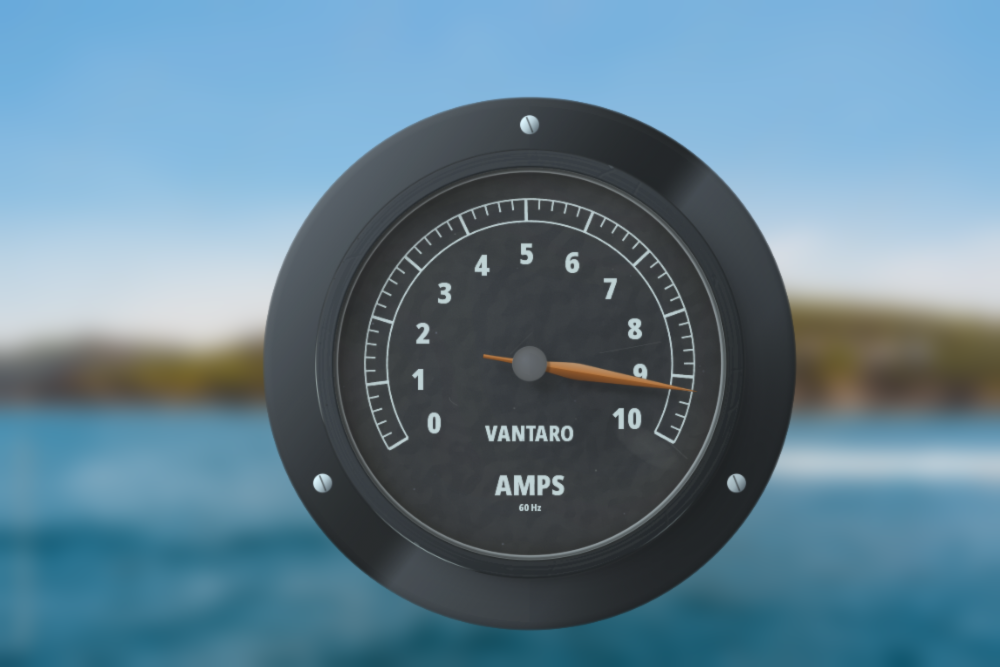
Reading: 9.2 A
